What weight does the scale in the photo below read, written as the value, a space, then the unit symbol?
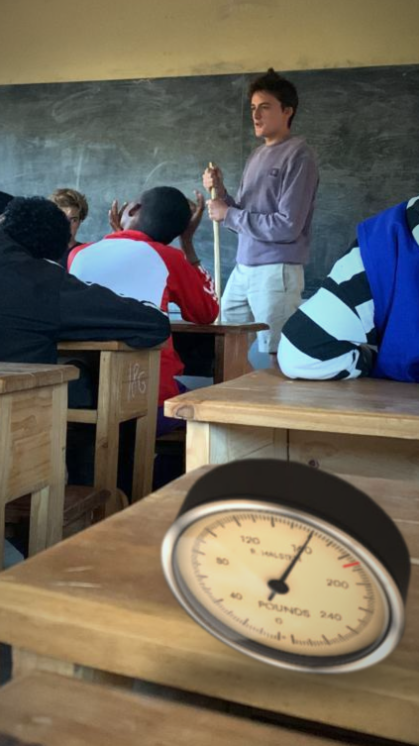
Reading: 160 lb
